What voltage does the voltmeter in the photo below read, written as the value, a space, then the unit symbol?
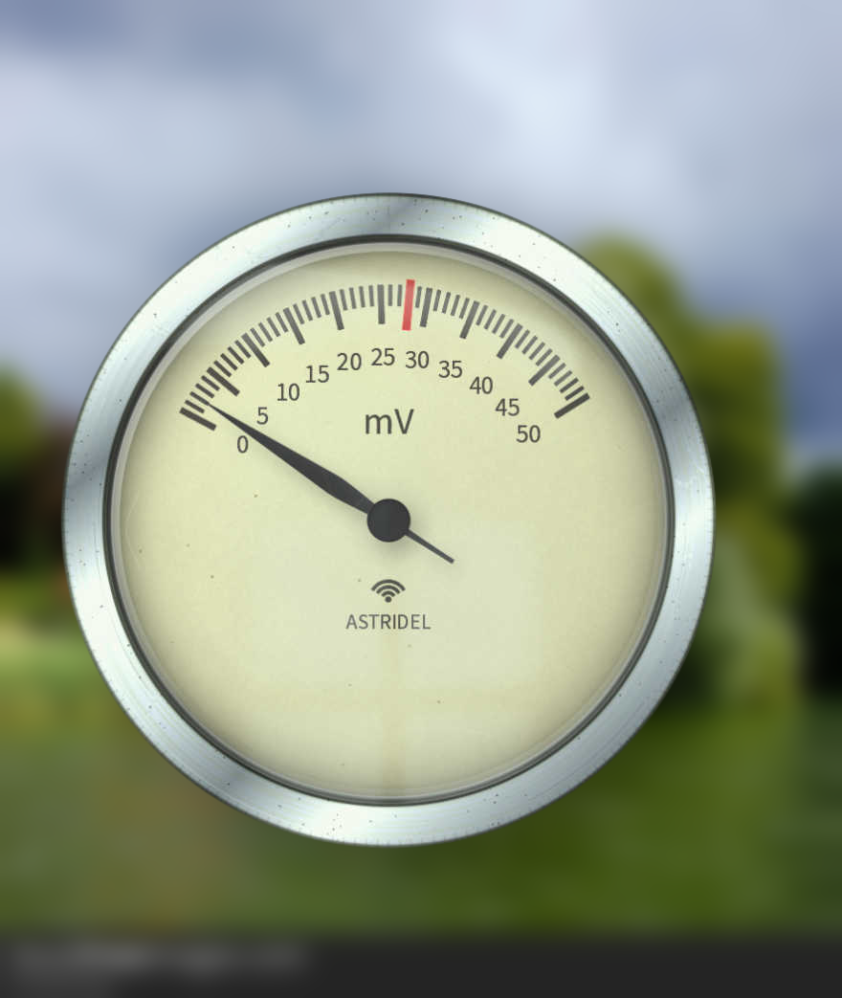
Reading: 2 mV
